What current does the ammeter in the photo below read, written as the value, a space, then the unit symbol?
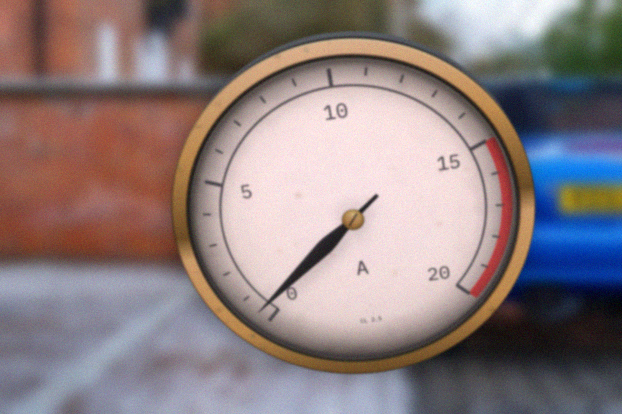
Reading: 0.5 A
